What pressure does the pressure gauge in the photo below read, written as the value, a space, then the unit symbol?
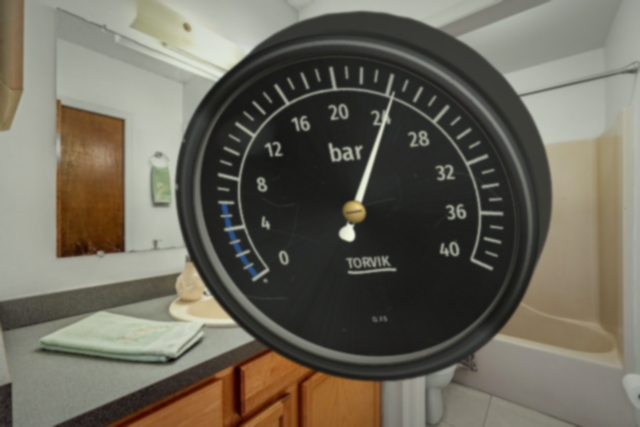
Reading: 24.5 bar
